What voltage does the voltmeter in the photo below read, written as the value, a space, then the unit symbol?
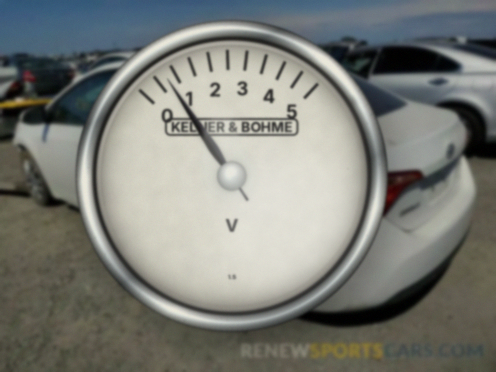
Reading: 0.75 V
